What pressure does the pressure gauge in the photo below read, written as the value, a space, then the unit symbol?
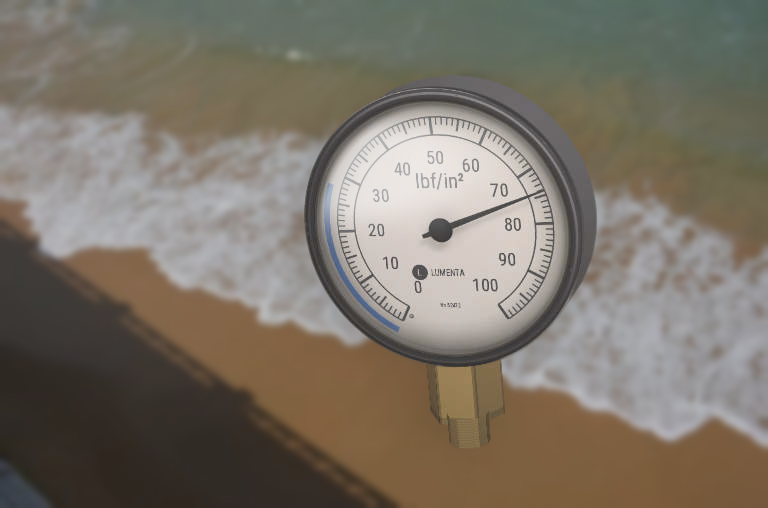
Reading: 74 psi
